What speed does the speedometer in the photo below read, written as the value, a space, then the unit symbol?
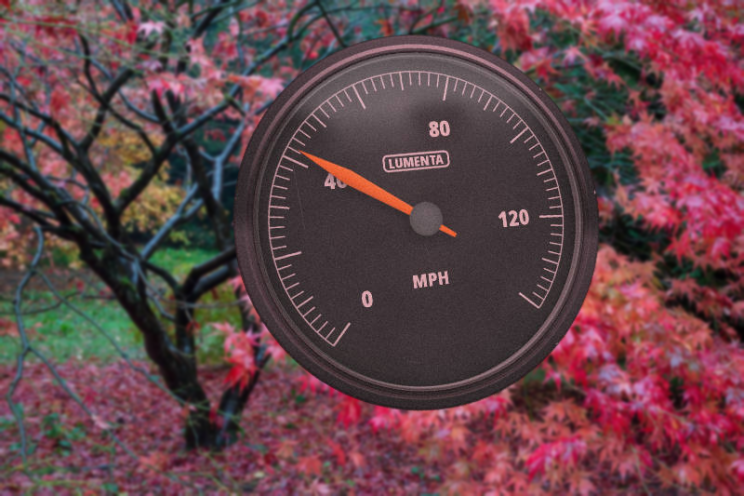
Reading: 42 mph
